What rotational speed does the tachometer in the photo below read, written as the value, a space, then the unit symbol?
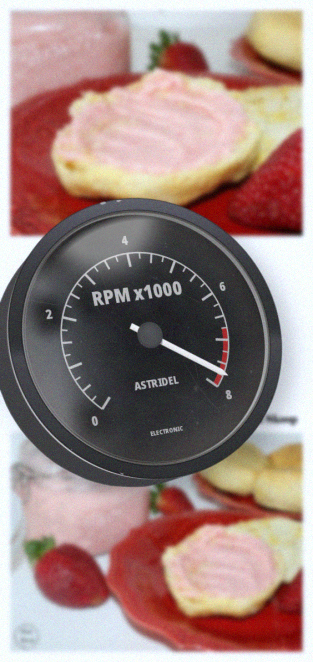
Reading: 7750 rpm
